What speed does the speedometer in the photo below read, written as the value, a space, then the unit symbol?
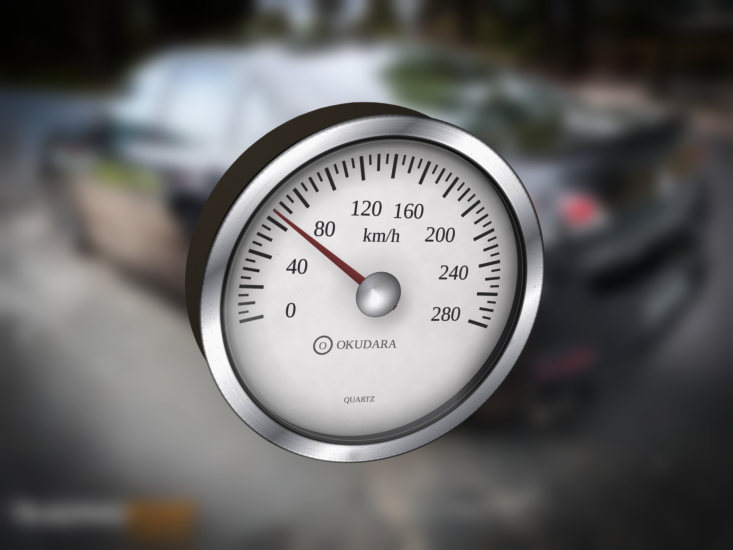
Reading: 65 km/h
